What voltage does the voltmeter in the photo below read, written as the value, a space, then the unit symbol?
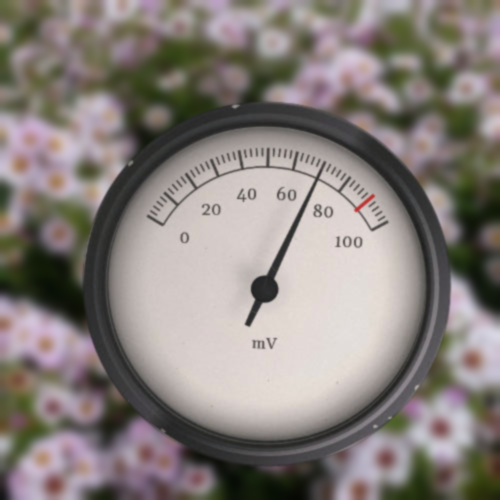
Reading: 70 mV
